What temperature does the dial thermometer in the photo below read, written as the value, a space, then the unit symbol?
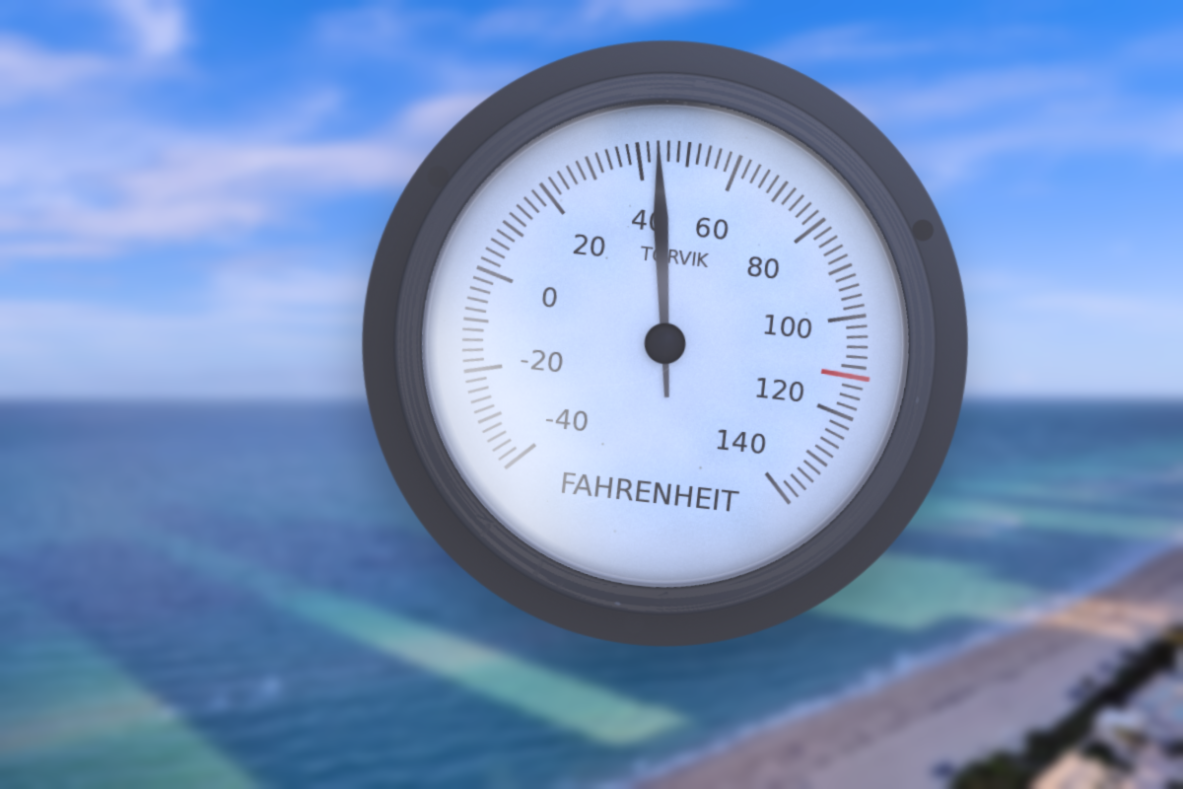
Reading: 44 °F
